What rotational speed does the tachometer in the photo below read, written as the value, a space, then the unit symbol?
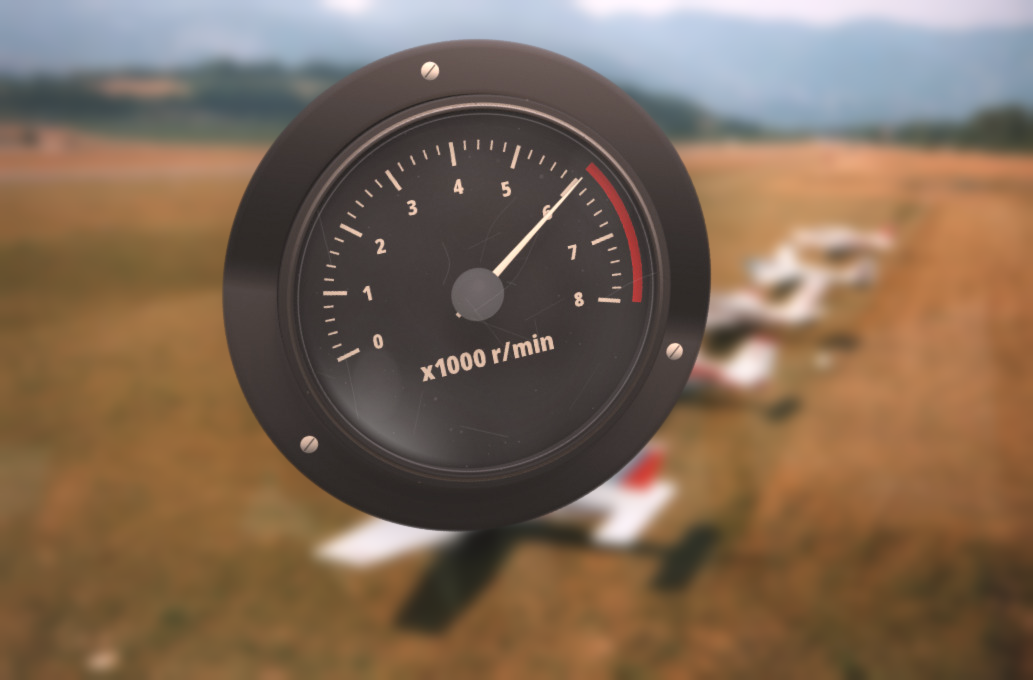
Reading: 6000 rpm
